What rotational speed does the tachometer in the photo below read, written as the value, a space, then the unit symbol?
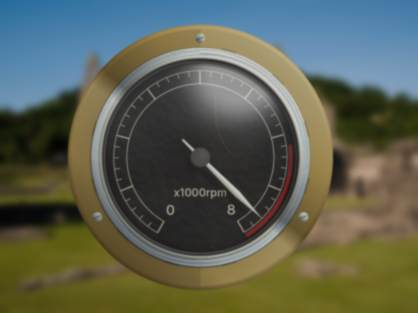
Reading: 7600 rpm
